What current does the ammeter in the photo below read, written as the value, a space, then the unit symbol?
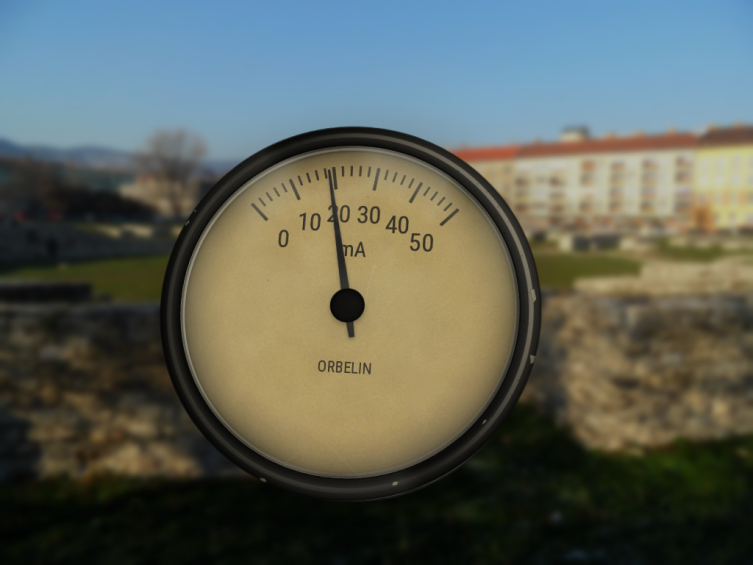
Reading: 19 mA
